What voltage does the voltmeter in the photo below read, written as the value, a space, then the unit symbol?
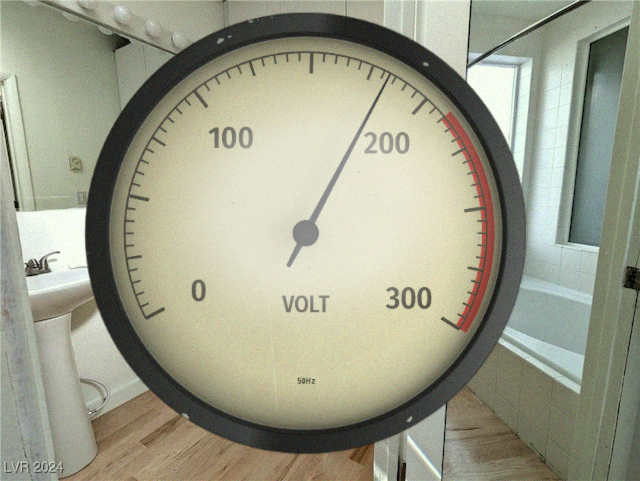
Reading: 182.5 V
